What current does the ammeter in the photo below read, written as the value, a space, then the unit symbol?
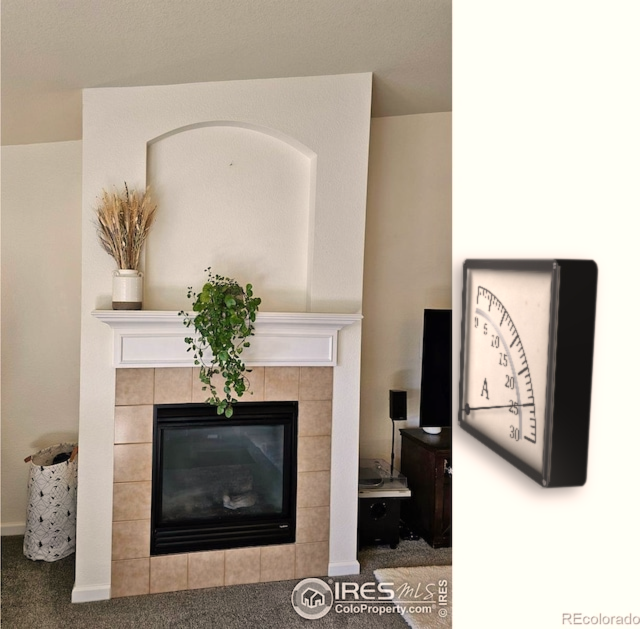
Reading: 25 A
